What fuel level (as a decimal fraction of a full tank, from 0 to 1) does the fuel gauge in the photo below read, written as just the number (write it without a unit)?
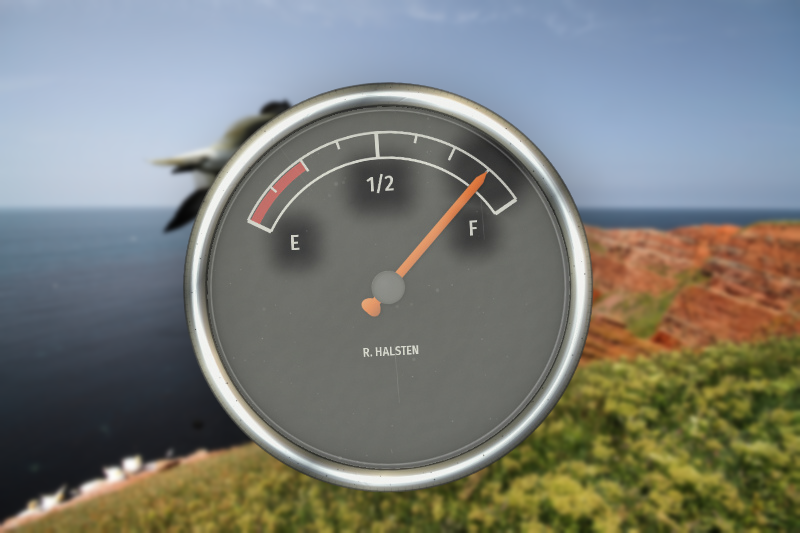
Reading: 0.875
